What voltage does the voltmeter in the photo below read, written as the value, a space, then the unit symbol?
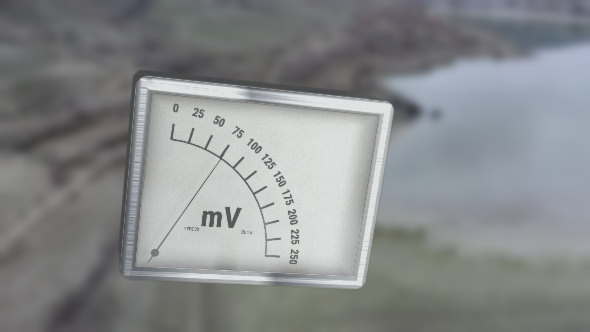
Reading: 75 mV
